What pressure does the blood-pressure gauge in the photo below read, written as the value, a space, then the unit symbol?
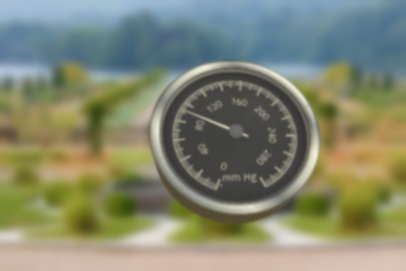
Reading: 90 mmHg
